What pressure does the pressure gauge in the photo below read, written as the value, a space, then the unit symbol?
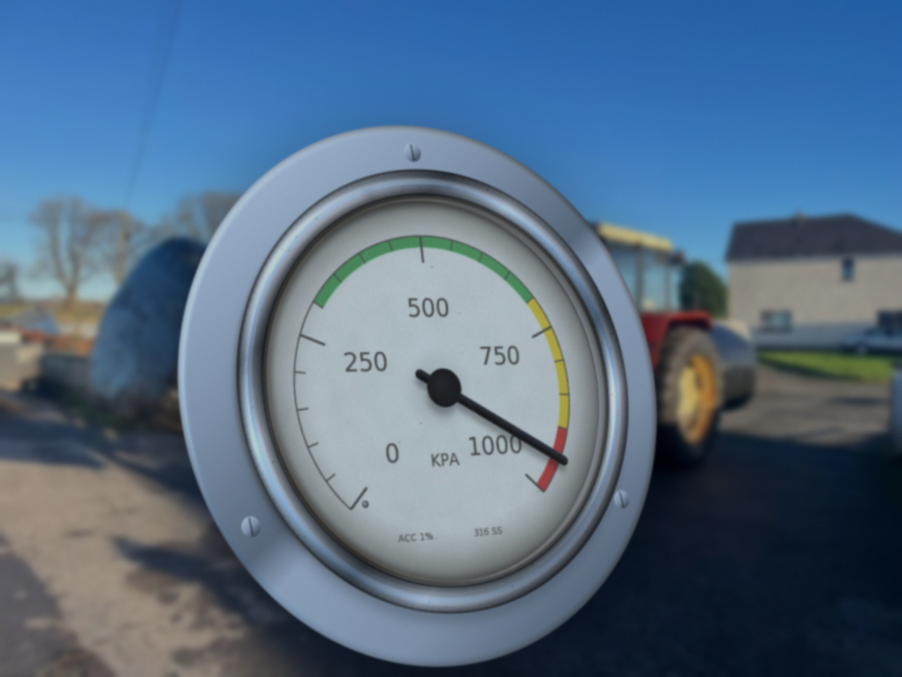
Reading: 950 kPa
